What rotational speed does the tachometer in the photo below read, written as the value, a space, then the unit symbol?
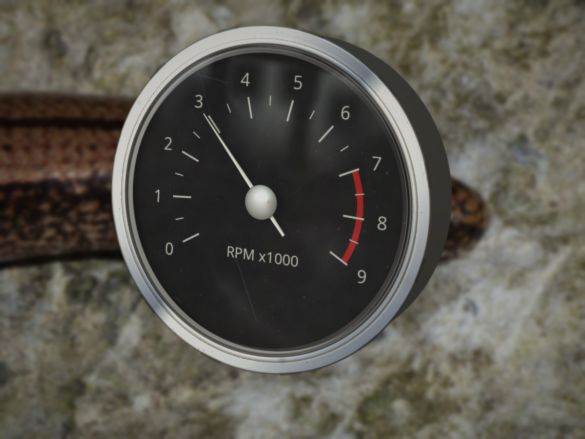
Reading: 3000 rpm
